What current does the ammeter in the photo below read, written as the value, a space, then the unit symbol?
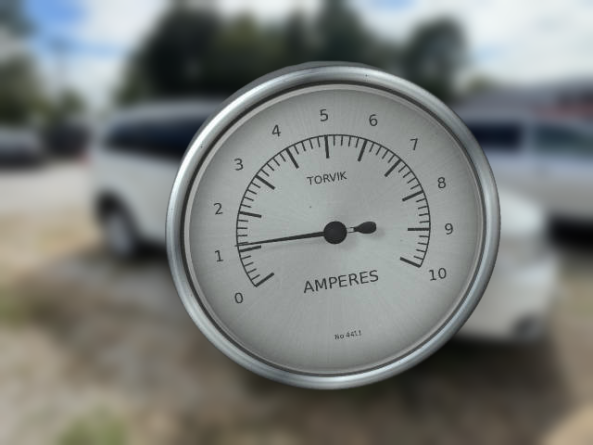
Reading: 1.2 A
